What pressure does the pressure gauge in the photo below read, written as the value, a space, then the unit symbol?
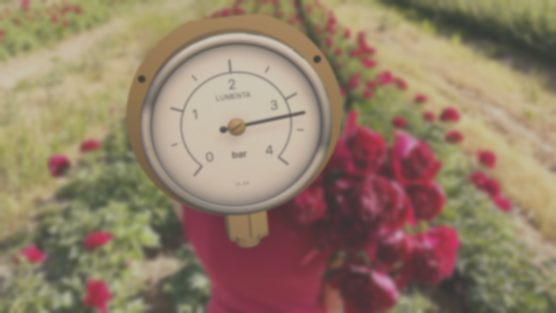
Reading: 3.25 bar
